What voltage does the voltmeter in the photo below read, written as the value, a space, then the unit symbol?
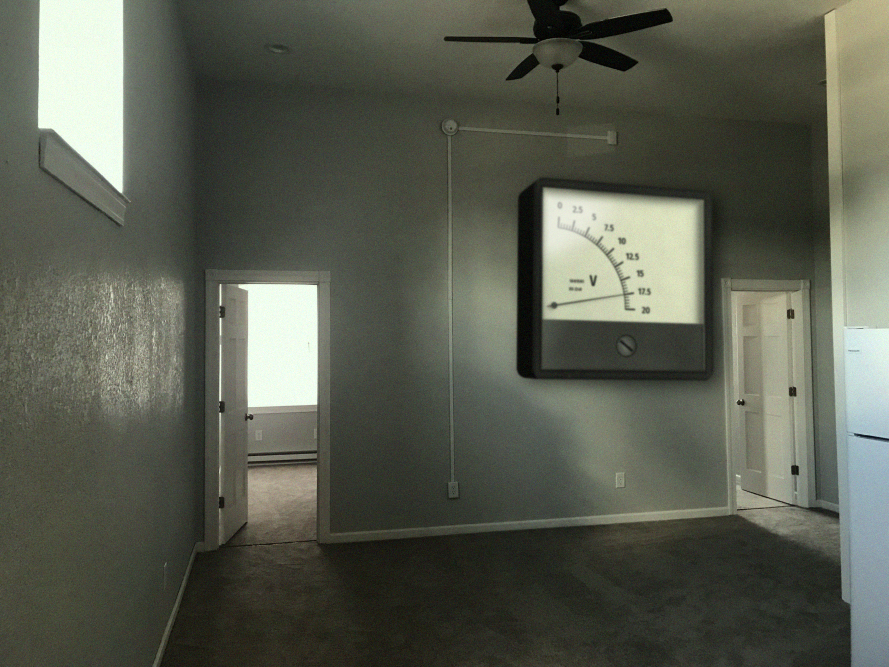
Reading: 17.5 V
